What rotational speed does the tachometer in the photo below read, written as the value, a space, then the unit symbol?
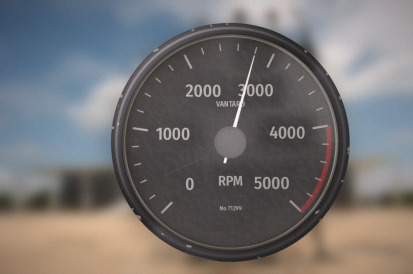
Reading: 2800 rpm
